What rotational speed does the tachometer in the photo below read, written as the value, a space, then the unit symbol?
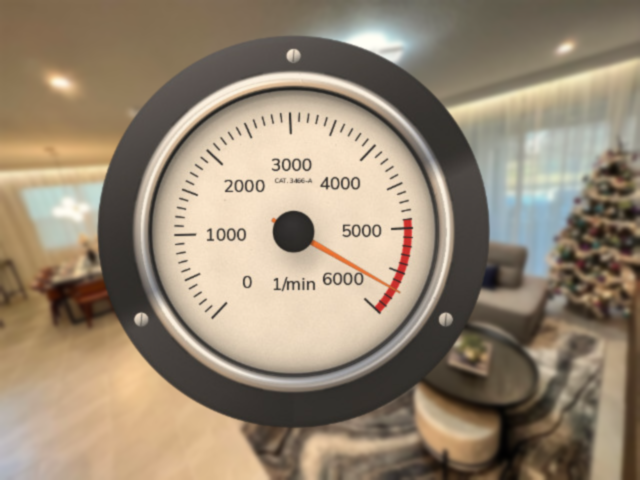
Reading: 5700 rpm
